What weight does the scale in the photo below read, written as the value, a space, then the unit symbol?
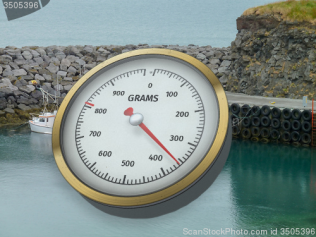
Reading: 360 g
